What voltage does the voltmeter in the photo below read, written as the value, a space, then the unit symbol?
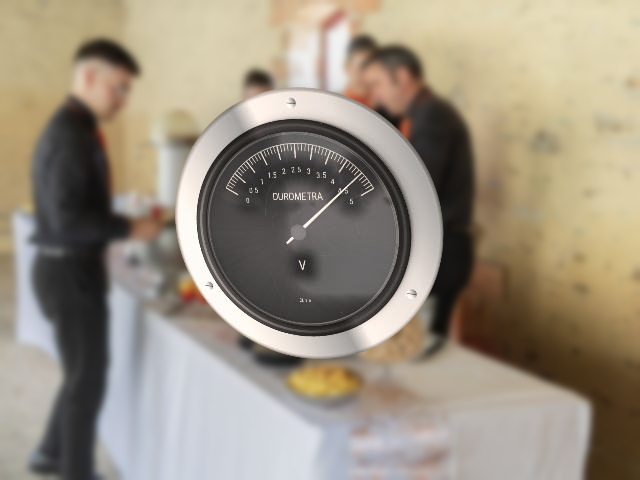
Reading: 4.5 V
